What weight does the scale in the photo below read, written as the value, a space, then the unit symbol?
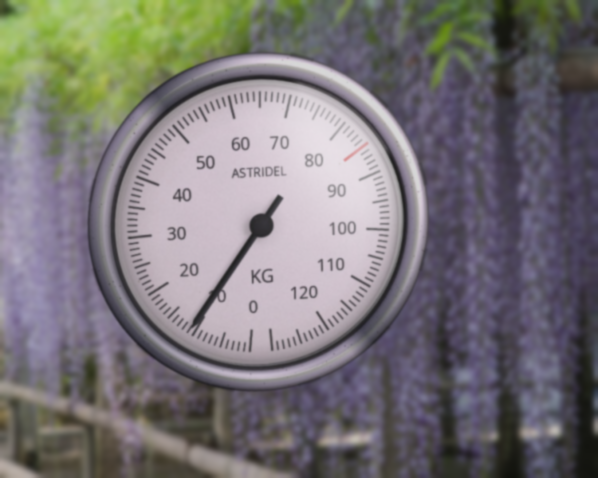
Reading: 11 kg
